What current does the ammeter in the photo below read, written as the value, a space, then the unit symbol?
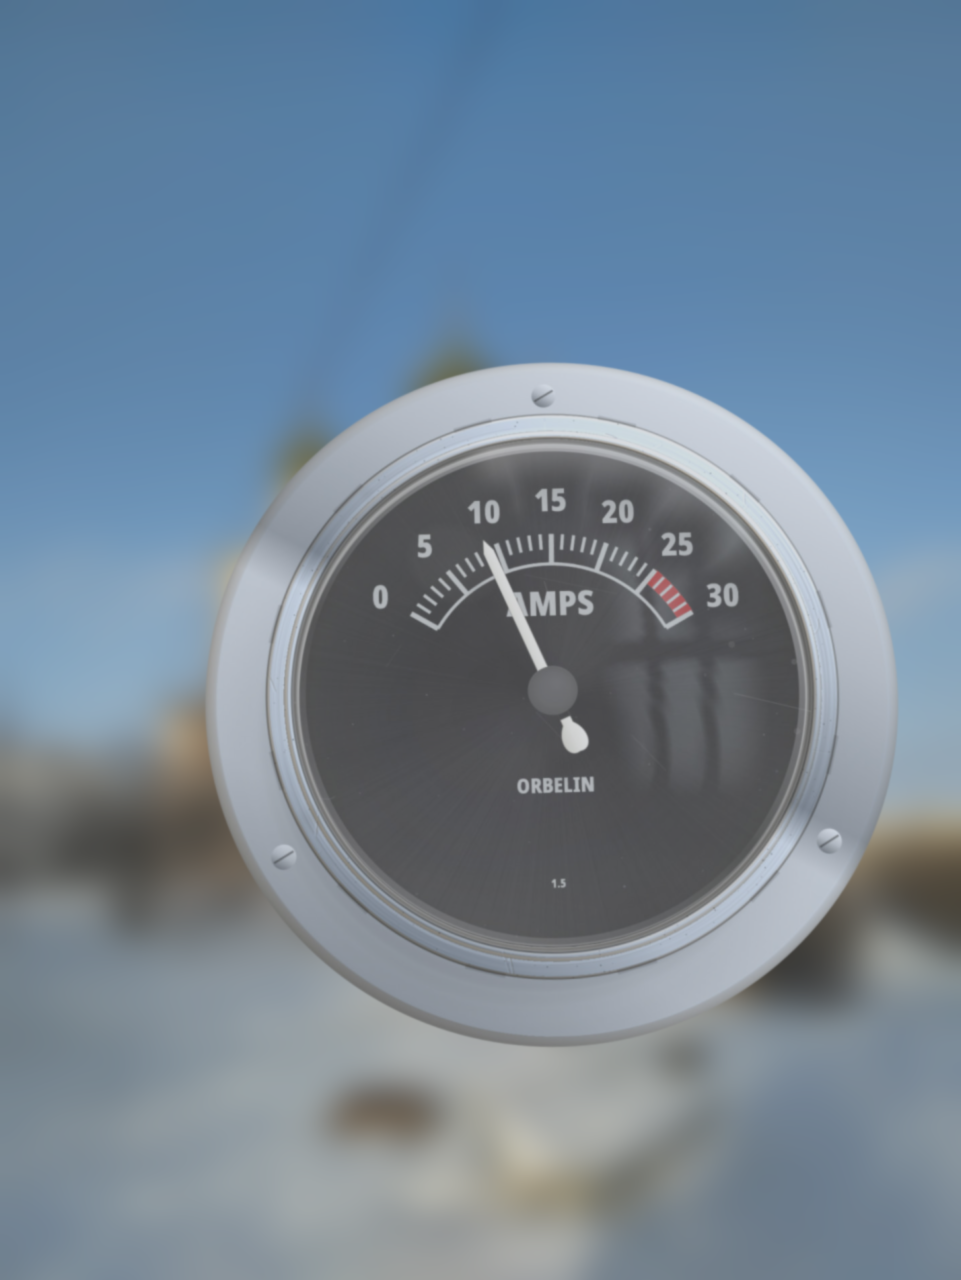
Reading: 9 A
